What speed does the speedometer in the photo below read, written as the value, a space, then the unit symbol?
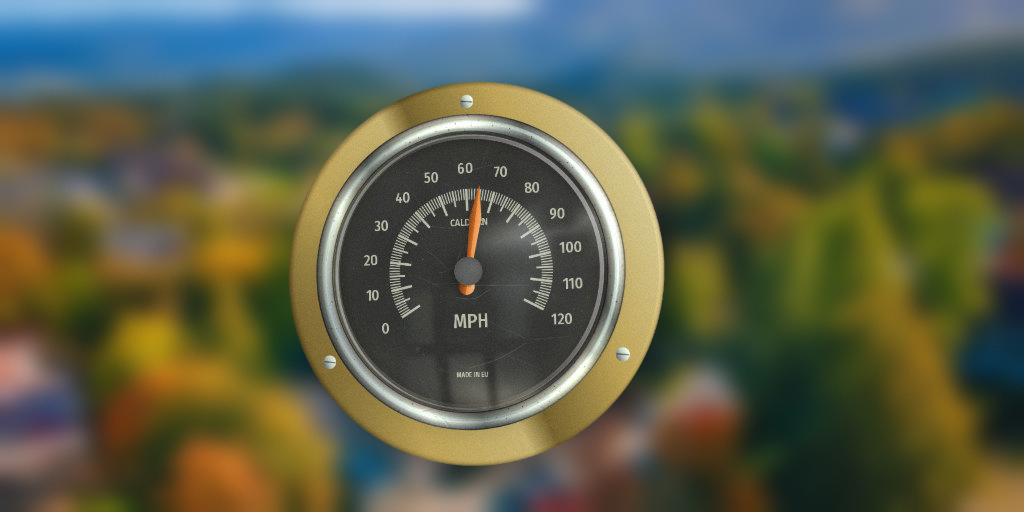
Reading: 65 mph
